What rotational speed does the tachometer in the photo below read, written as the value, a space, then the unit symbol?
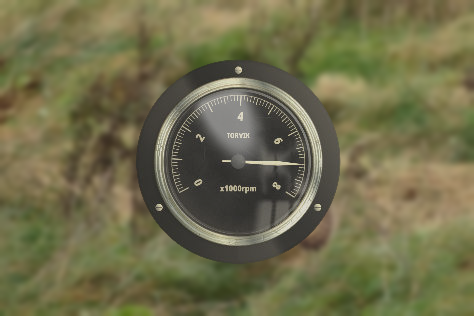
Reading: 7000 rpm
